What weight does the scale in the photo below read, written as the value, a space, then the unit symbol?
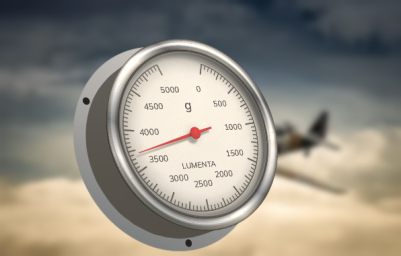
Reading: 3700 g
